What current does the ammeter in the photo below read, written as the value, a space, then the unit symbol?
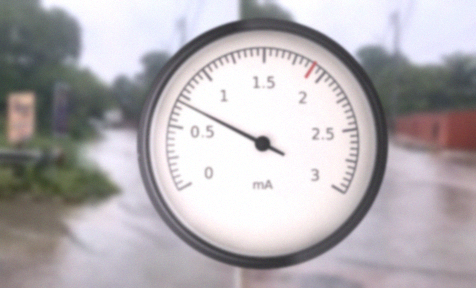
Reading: 0.7 mA
